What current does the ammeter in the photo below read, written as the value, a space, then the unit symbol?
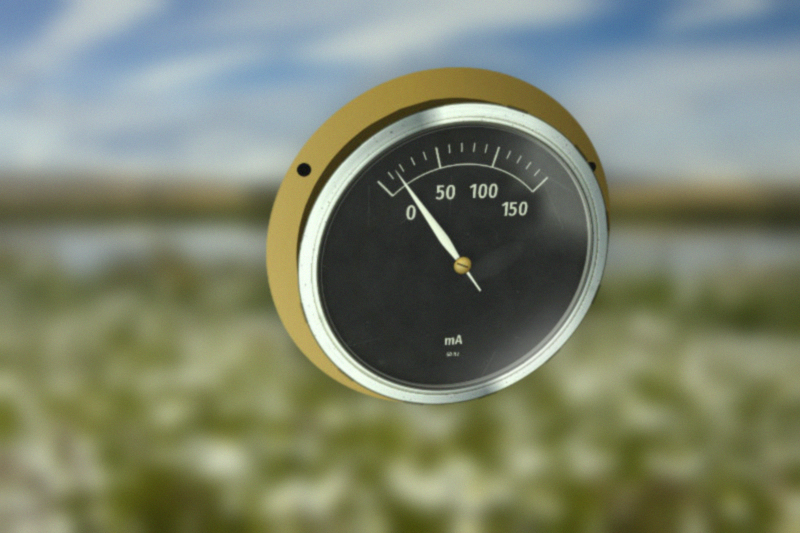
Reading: 15 mA
